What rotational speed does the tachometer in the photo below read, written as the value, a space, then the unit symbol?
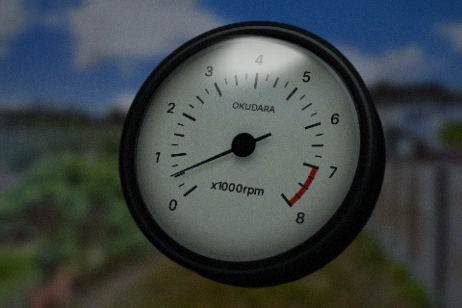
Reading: 500 rpm
